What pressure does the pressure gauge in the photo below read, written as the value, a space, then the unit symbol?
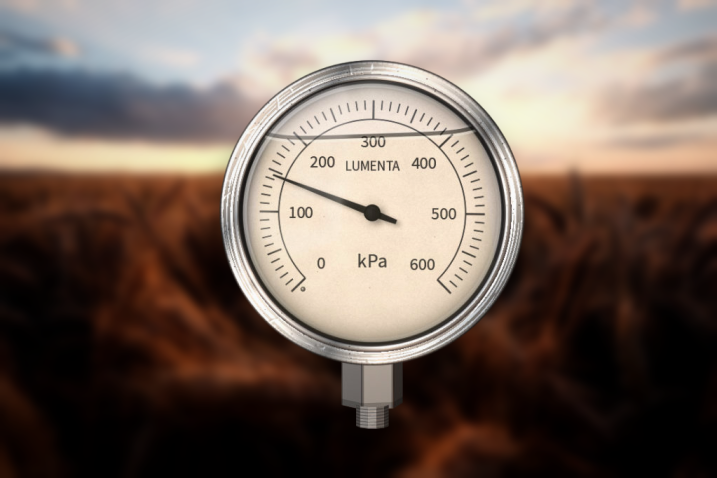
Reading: 145 kPa
